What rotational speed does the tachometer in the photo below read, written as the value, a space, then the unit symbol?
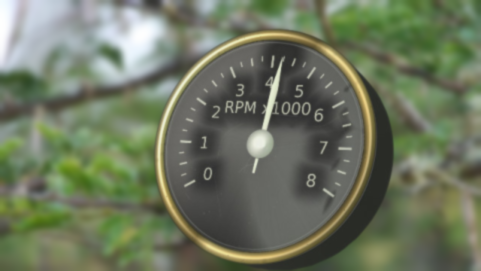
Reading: 4250 rpm
